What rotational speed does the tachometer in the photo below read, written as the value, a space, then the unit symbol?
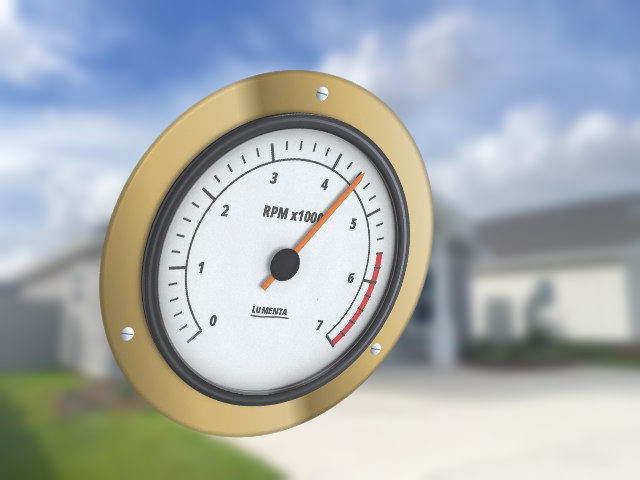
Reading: 4400 rpm
